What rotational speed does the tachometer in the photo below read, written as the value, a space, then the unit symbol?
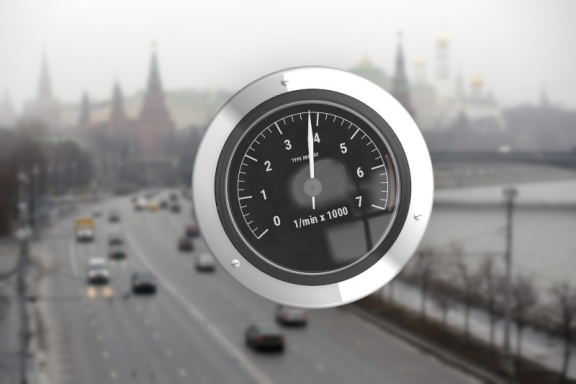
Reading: 3800 rpm
